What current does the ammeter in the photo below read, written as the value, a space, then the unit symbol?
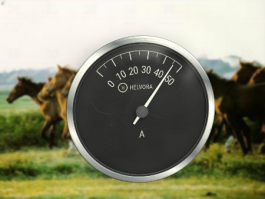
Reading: 45 A
